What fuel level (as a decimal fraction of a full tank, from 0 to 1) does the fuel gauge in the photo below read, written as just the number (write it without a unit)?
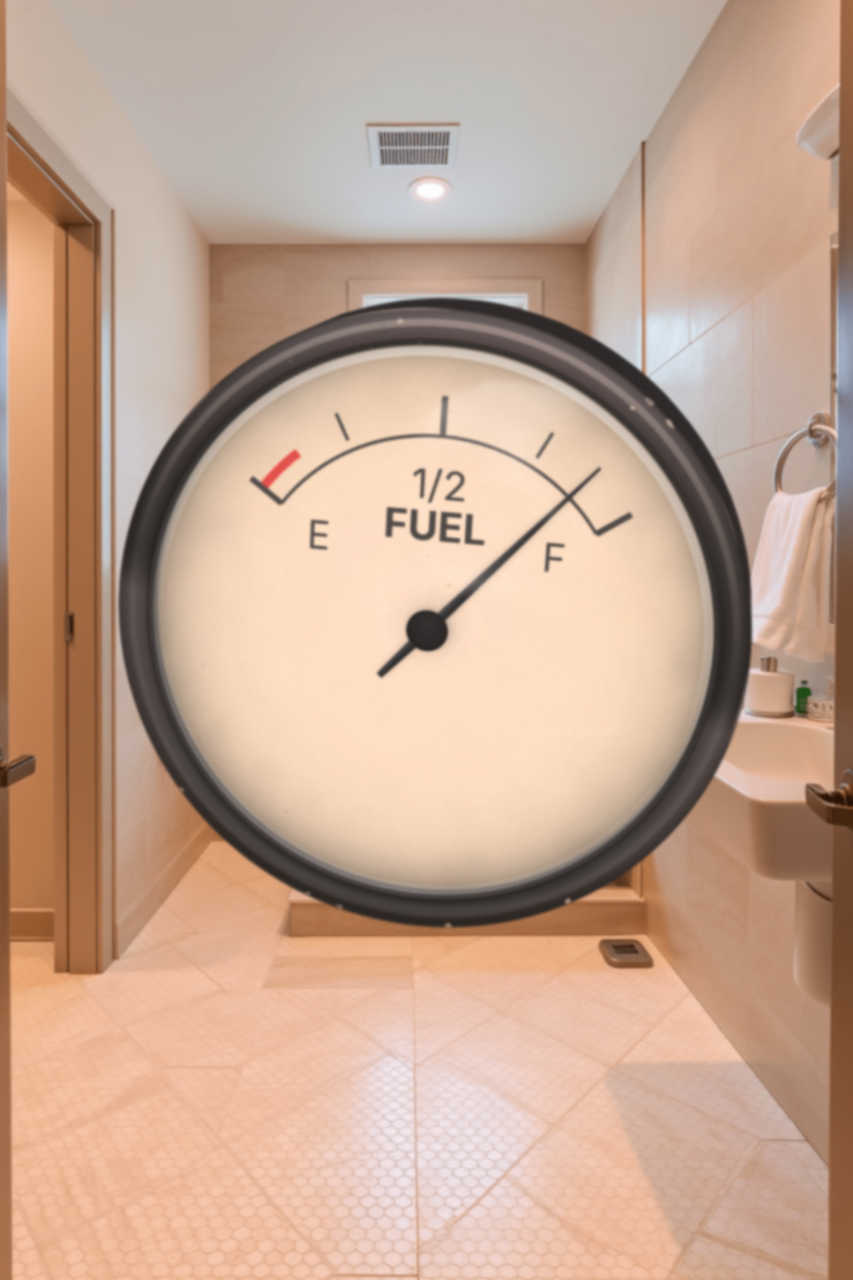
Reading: 0.875
